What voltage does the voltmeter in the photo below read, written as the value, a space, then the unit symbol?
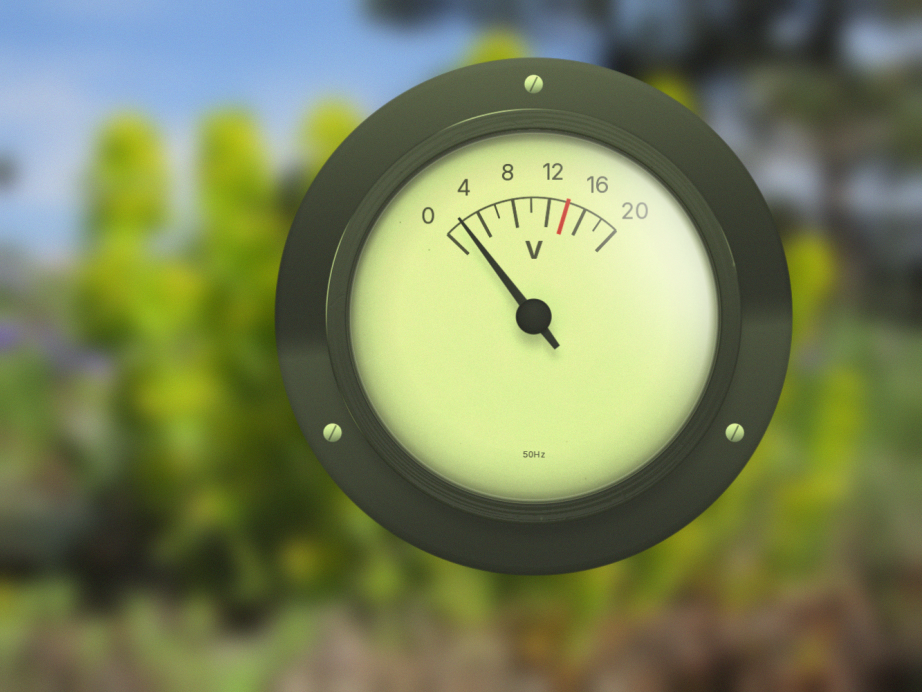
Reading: 2 V
